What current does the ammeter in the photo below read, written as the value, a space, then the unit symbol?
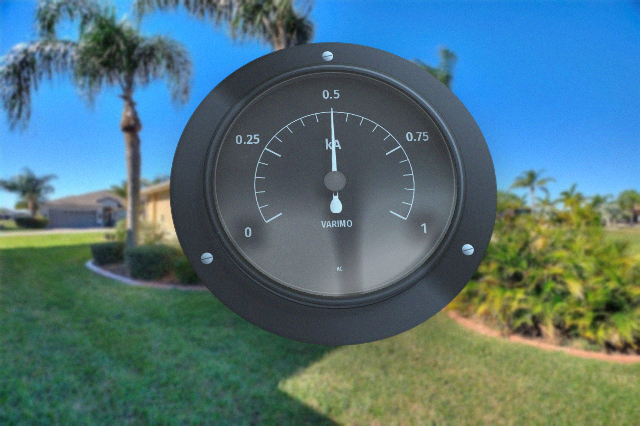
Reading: 0.5 kA
